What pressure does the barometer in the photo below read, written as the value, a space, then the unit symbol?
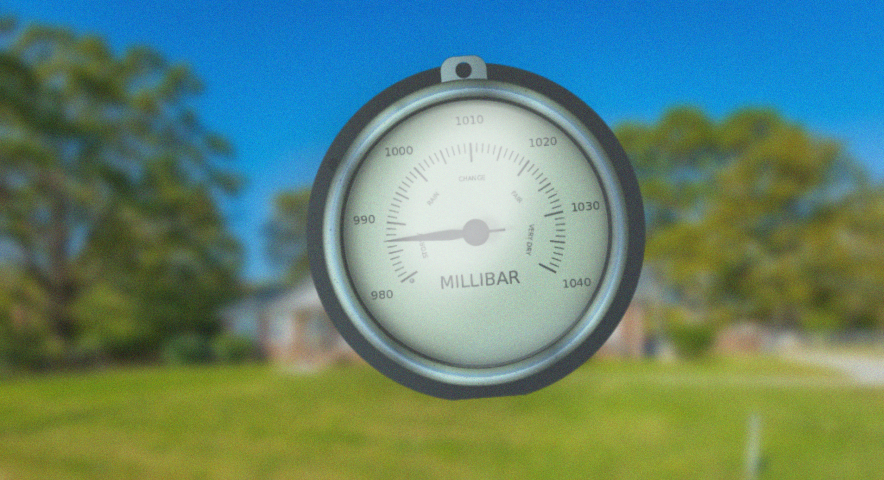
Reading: 987 mbar
